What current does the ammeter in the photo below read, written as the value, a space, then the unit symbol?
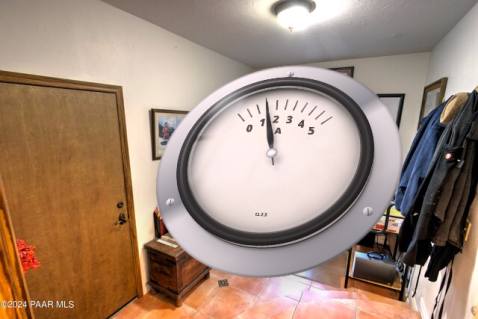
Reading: 1.5 A
